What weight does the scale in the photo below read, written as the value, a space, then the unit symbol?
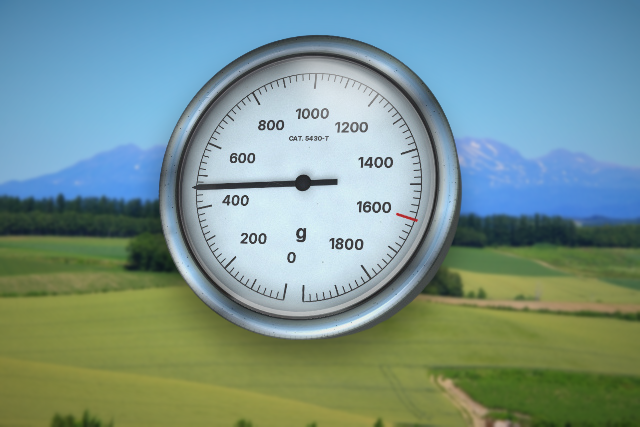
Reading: 460 g
